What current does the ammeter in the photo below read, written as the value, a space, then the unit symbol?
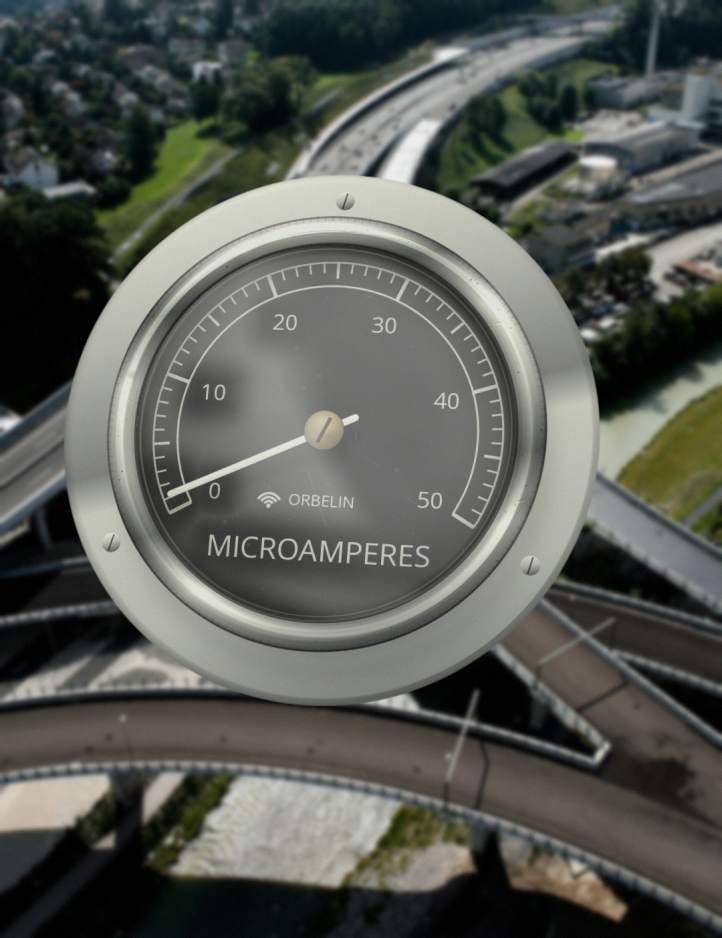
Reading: 1 µA
